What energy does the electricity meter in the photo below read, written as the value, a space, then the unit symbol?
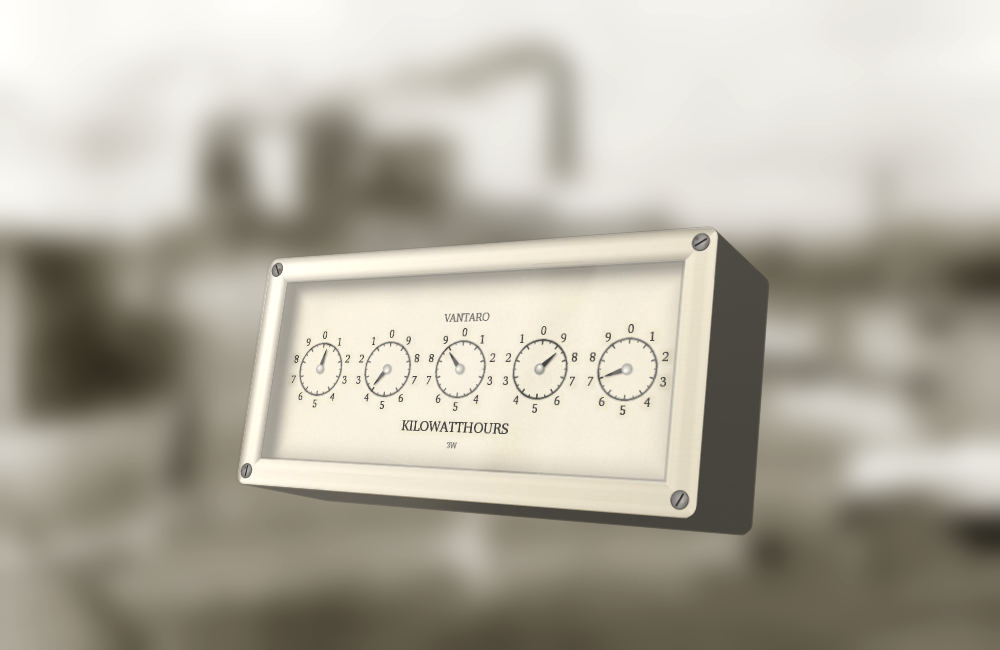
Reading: 3887 kWh
